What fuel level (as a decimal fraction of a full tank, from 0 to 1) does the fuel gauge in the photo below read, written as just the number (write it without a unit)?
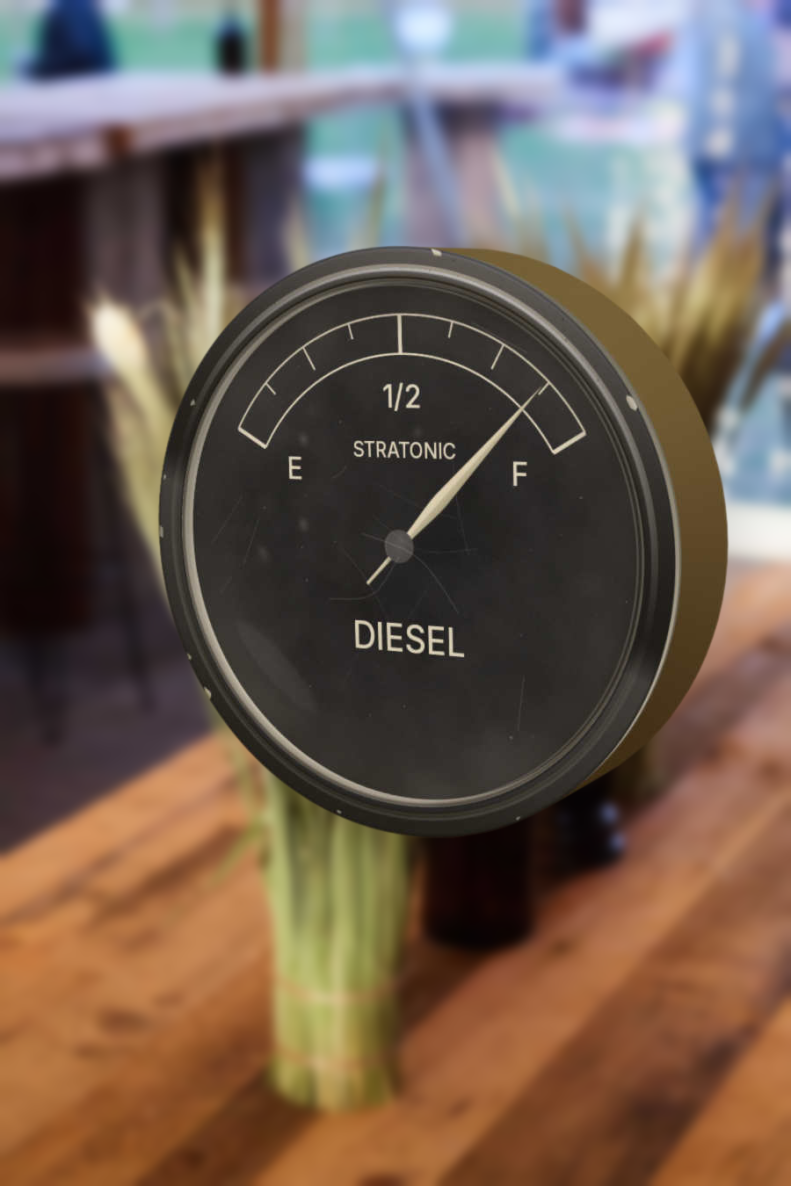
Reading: 0.875
